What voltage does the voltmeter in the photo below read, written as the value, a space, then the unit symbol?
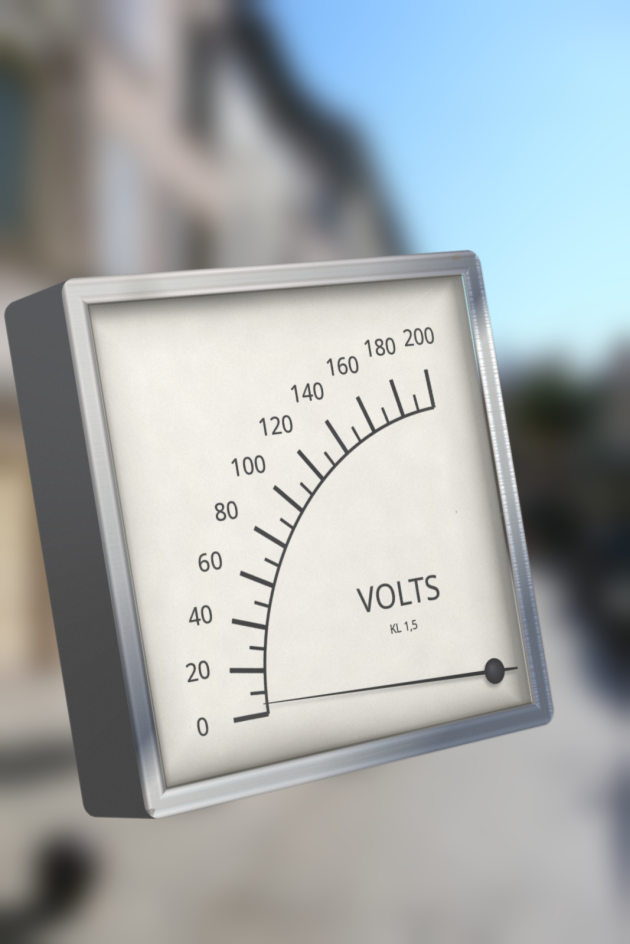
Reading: 5 V
